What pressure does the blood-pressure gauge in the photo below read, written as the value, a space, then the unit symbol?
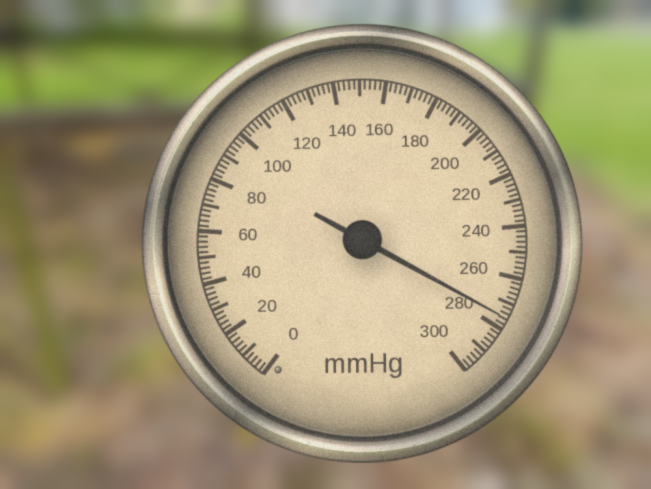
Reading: 276 mmHg
